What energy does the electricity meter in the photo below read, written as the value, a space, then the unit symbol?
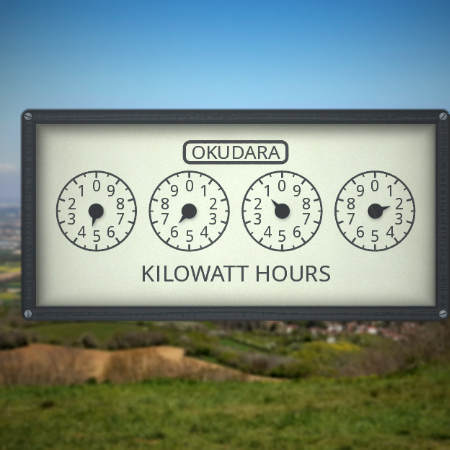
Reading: 4612 kWh
